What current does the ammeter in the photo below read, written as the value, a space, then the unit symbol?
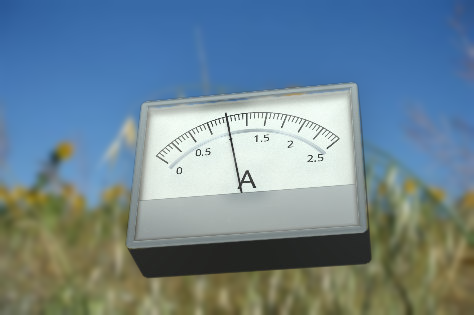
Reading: 1 A
